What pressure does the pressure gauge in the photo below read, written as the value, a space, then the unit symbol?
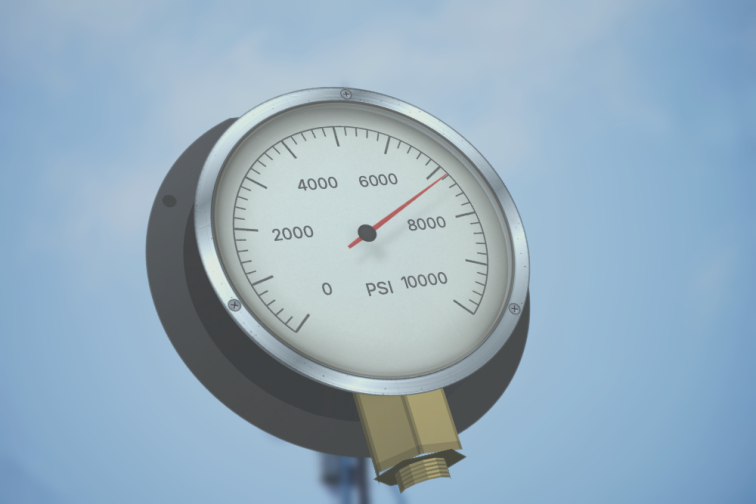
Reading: 7200 psi
